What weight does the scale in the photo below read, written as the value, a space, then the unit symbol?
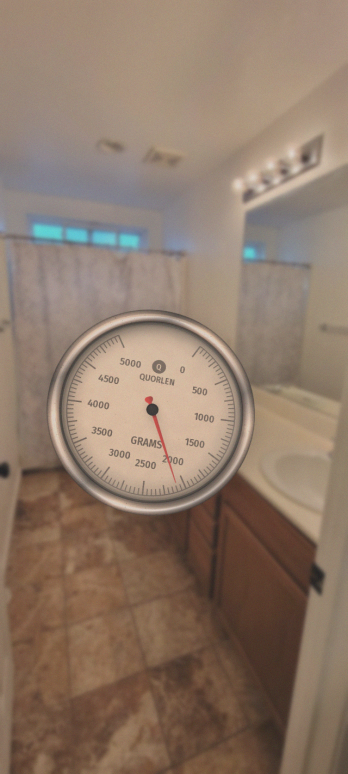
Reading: 2100 g
